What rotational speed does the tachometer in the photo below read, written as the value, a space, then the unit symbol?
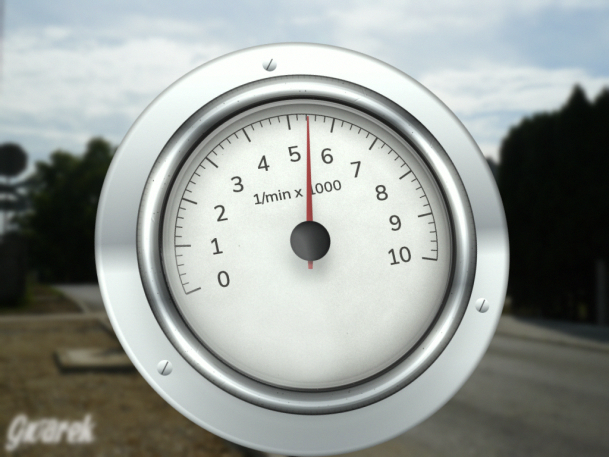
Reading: 5400 rpm
